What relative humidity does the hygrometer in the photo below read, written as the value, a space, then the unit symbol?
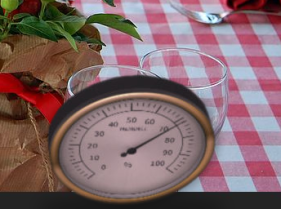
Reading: 70 %
